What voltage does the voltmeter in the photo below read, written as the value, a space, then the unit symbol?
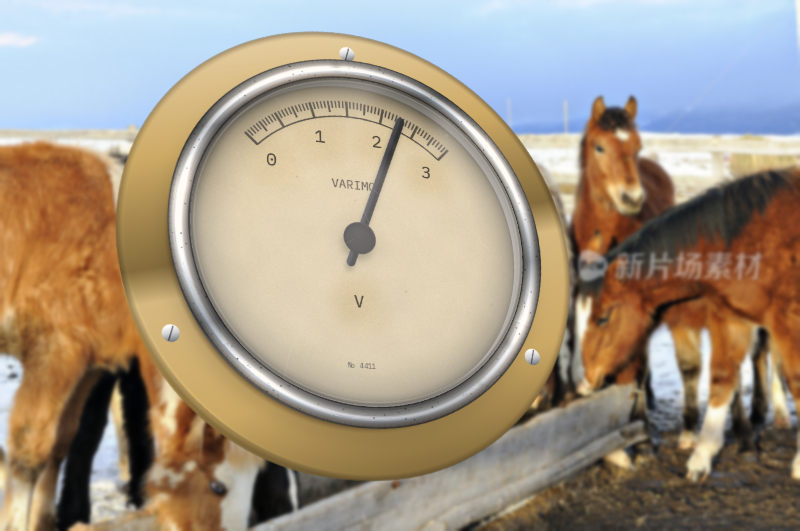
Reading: 2.25 V
